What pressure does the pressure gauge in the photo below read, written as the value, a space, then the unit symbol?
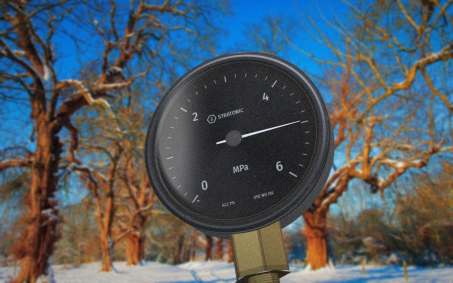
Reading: 5 MPa
